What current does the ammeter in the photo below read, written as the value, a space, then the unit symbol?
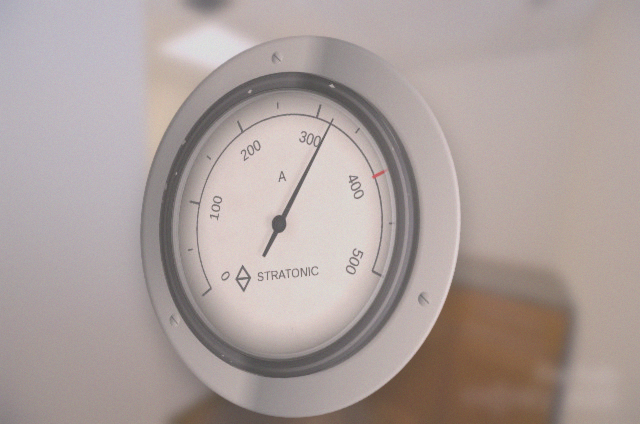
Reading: 325 A
